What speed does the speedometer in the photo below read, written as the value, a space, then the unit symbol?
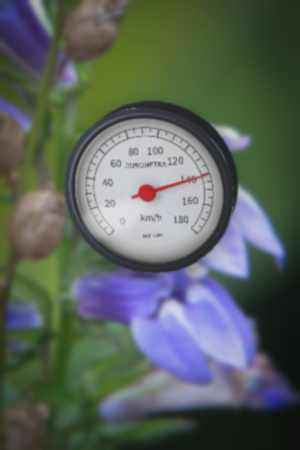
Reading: 140 km/h
